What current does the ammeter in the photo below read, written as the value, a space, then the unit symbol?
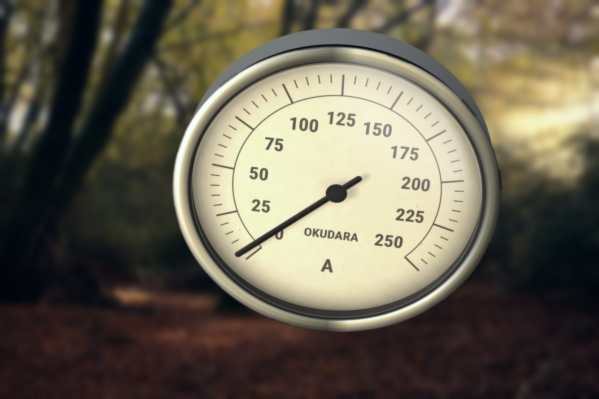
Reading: 5 A
